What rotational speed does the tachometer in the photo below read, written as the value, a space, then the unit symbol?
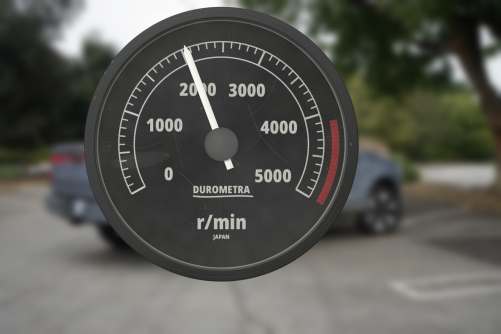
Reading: 2050 rpm
